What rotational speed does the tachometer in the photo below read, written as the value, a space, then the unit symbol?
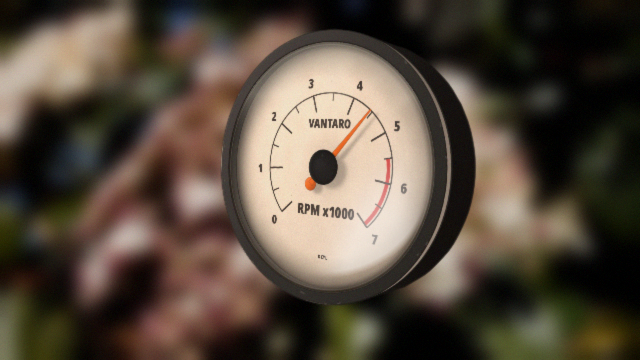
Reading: 4500 rpm
